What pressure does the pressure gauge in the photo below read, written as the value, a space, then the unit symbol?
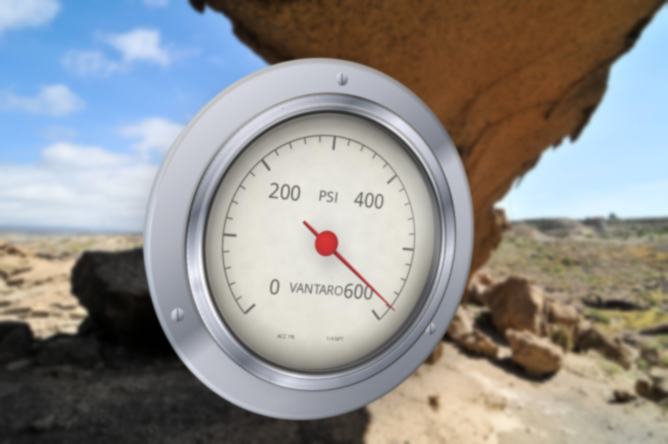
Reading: 580 psi
